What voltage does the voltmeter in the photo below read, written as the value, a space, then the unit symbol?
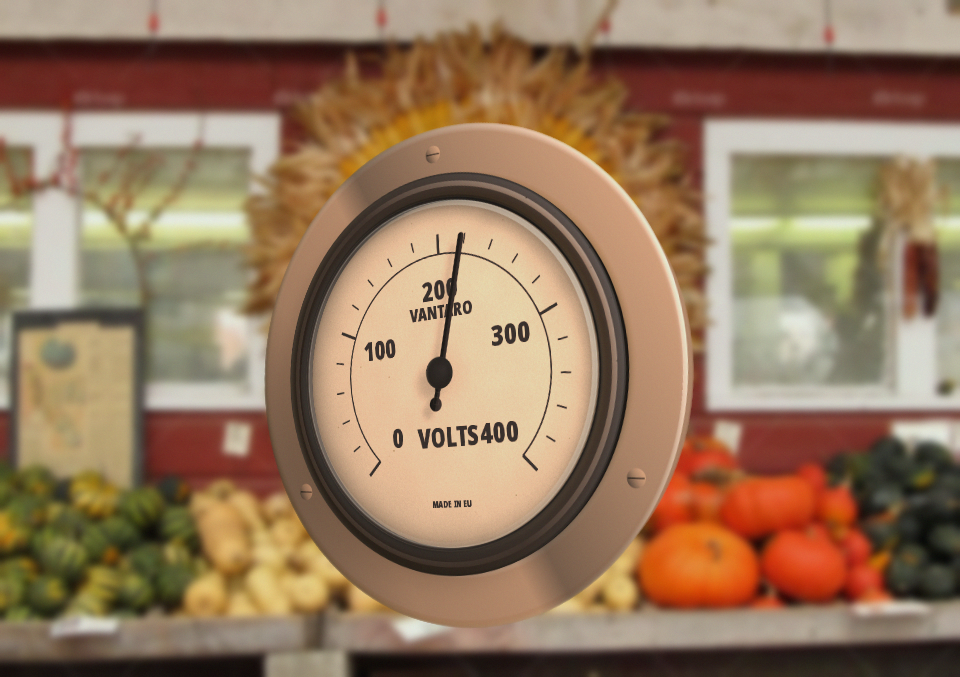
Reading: 220 V
